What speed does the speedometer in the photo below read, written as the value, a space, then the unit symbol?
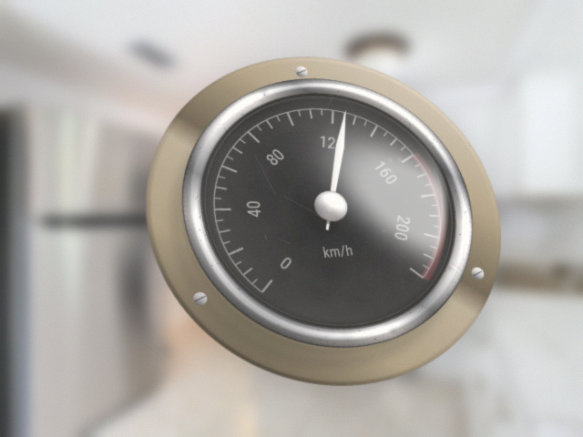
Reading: 125 km/h
